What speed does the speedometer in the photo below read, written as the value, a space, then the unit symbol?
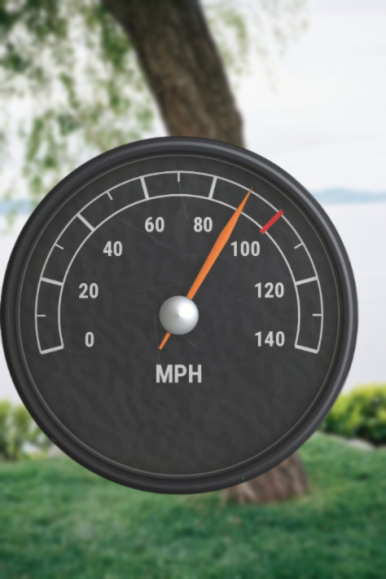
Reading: 90 mph
